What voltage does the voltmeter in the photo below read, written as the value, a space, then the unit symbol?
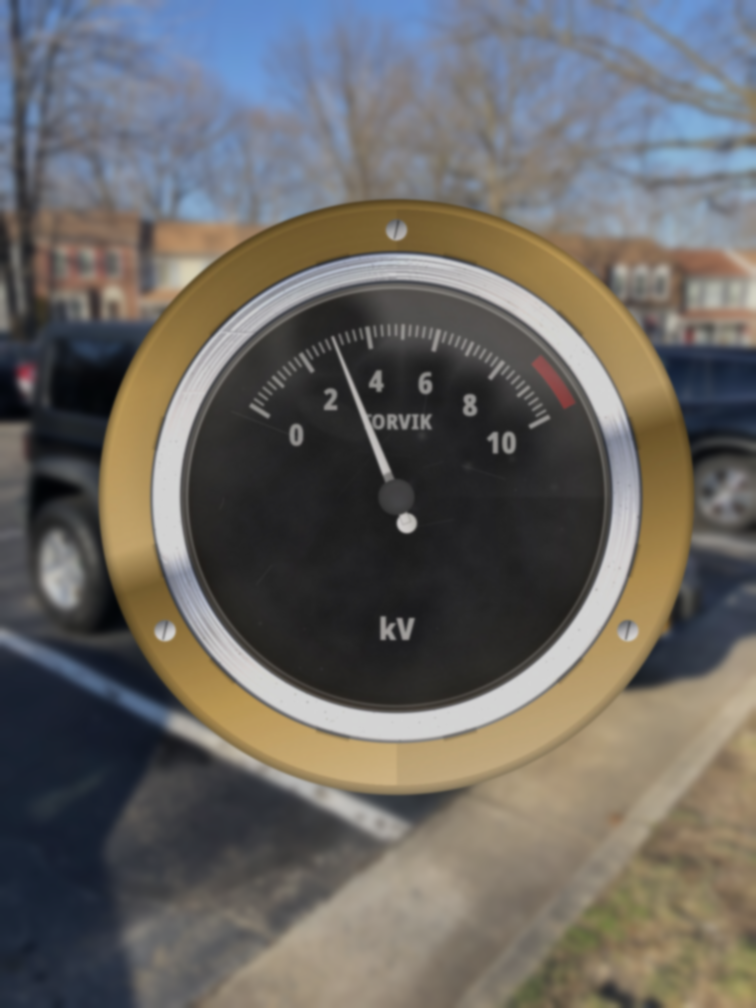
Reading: 3 kV
